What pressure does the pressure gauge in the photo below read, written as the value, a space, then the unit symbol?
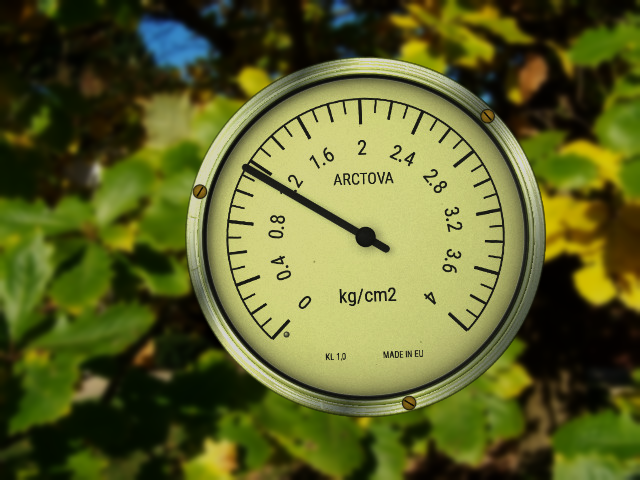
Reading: 1.15 kg/cm²
